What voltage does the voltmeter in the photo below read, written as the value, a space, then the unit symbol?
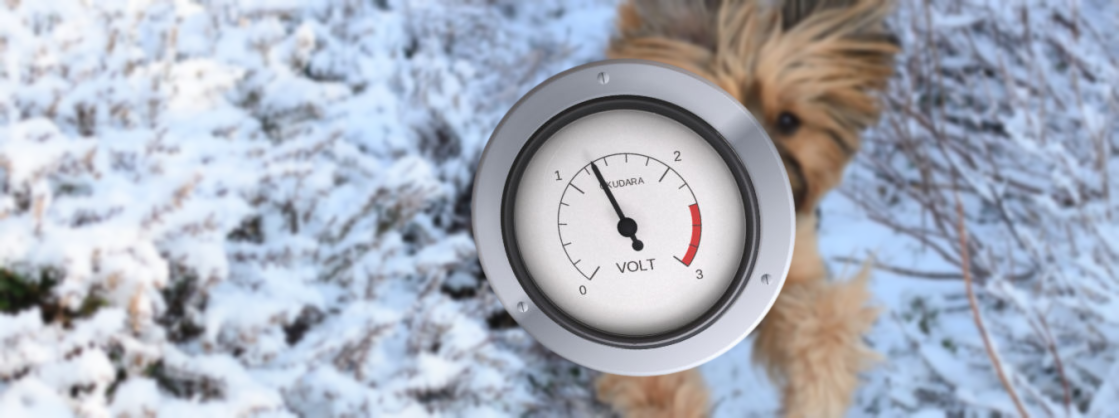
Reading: 1.3 V
